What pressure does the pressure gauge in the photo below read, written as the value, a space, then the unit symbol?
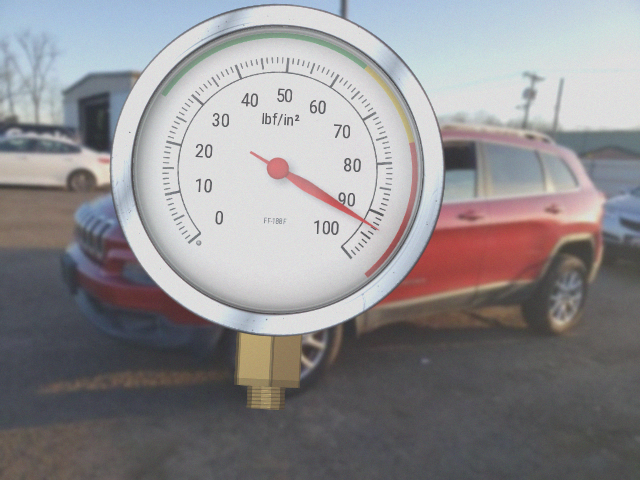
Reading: 93 psi
